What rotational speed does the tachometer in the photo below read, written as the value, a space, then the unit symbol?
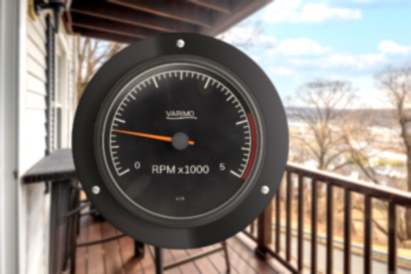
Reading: 800 rpm
